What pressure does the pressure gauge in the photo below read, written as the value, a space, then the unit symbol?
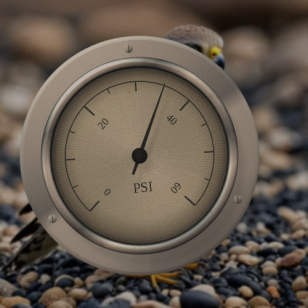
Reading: 35 psi
